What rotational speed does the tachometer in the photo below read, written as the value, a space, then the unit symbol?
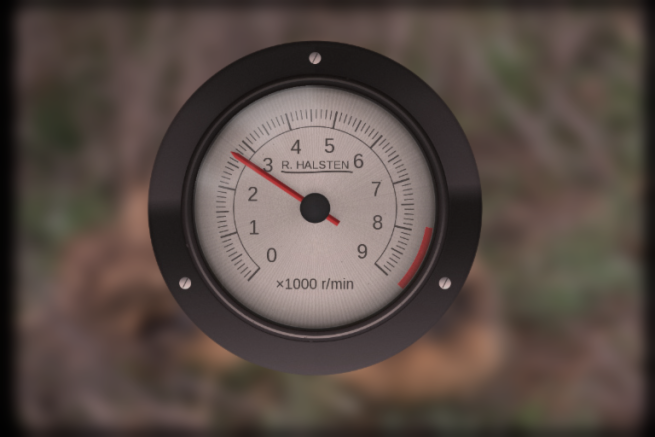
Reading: 2700 rpm
